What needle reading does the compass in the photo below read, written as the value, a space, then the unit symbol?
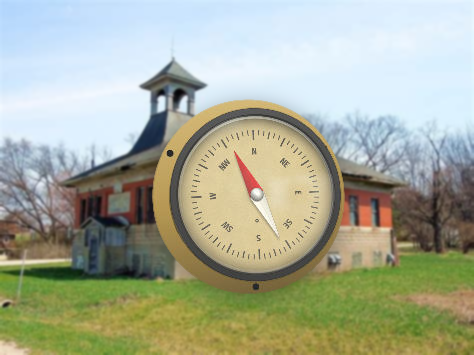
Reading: 335 °
